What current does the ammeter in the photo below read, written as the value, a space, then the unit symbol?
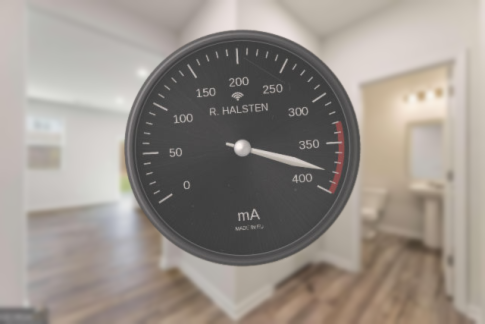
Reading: 380 mA
